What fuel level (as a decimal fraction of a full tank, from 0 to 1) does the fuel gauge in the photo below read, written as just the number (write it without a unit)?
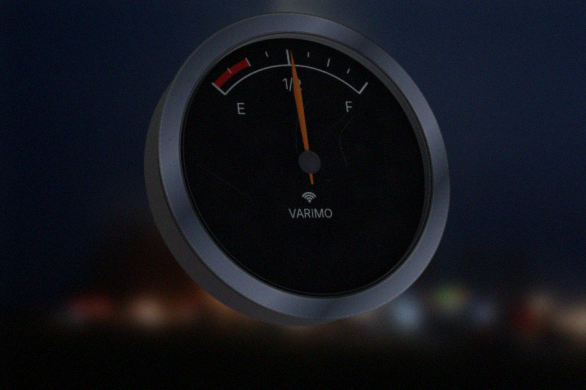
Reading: 0.5
